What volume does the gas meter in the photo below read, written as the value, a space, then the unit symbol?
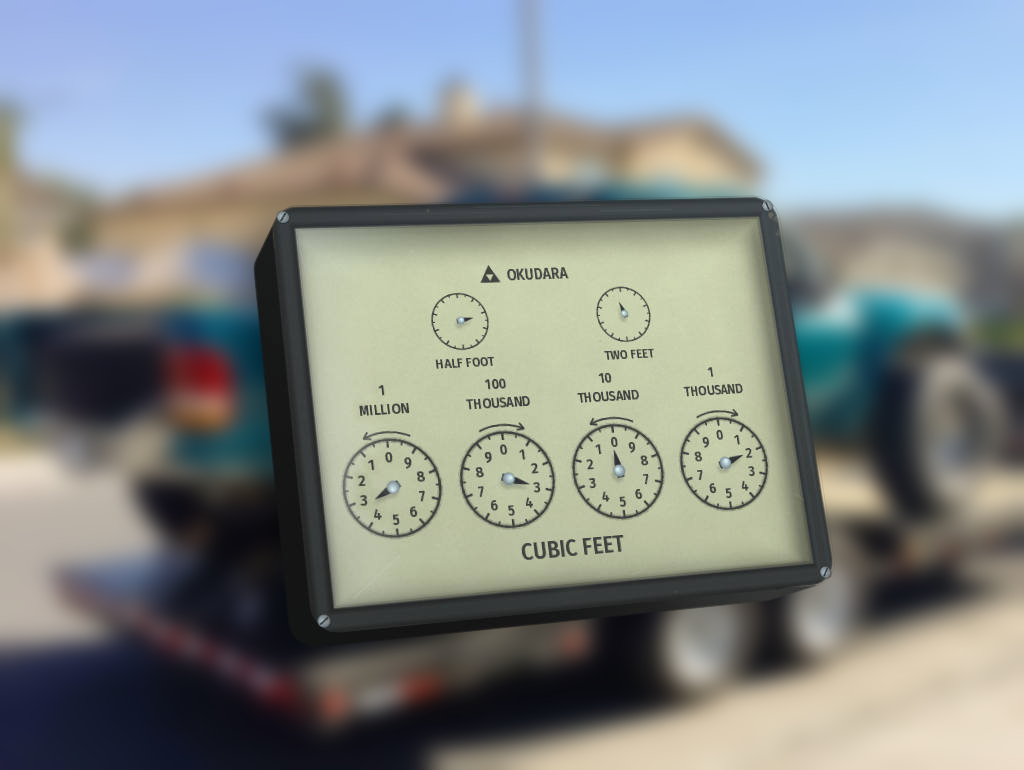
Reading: 330200 ft³
